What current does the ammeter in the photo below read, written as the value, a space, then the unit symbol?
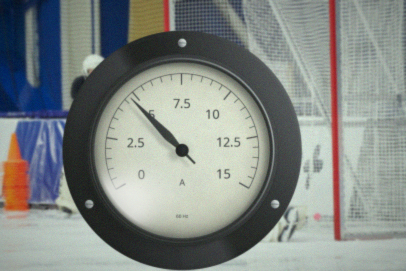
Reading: 4.75 A
